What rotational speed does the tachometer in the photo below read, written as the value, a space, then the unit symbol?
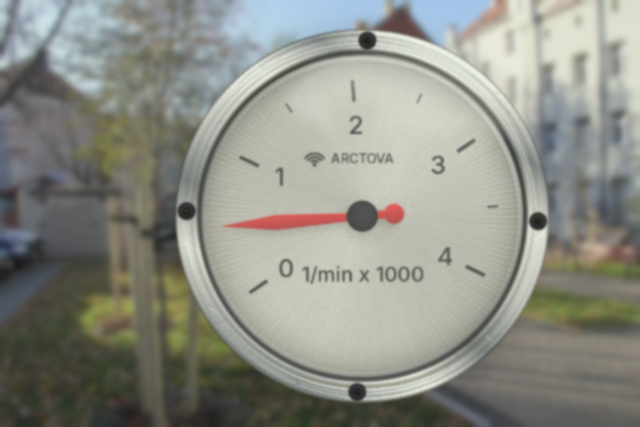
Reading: 500 rpm
